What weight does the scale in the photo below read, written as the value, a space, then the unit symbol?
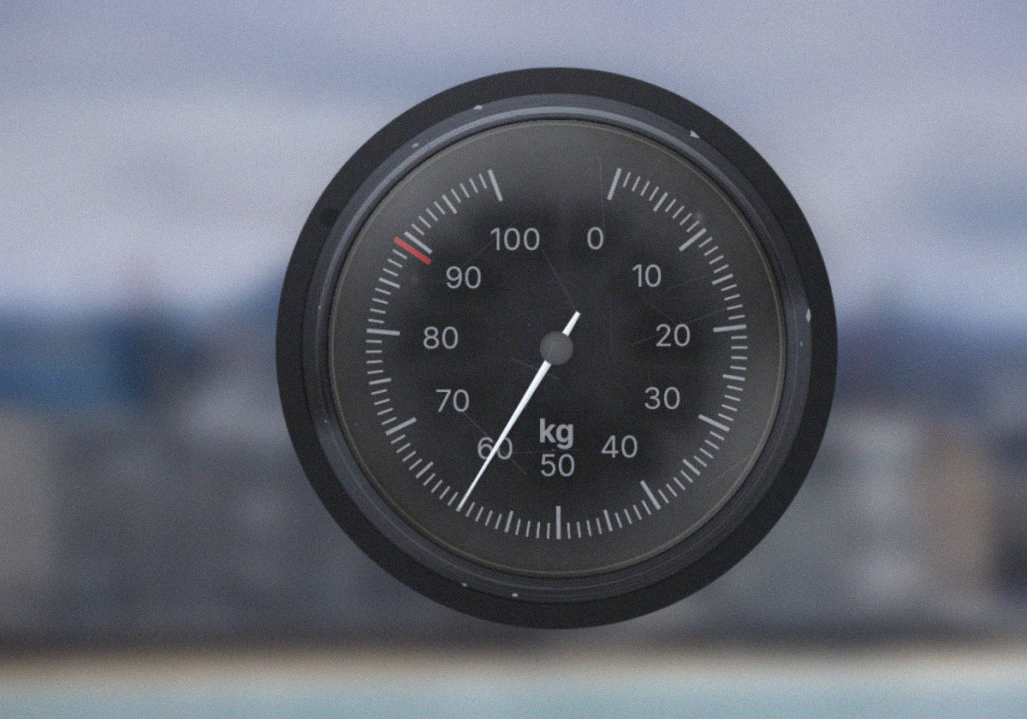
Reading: 60 kg
